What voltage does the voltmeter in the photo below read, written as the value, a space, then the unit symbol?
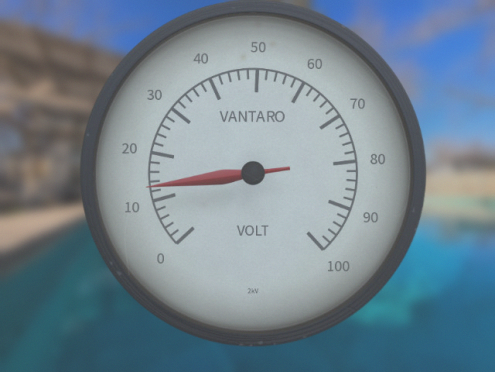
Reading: 13 V
